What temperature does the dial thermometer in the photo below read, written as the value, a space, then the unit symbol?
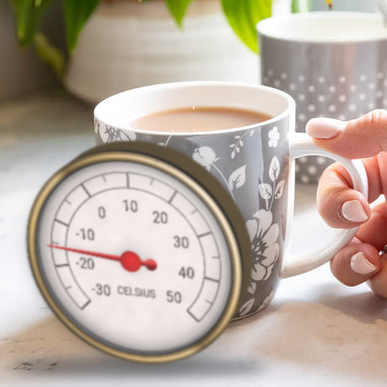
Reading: -15 °C
